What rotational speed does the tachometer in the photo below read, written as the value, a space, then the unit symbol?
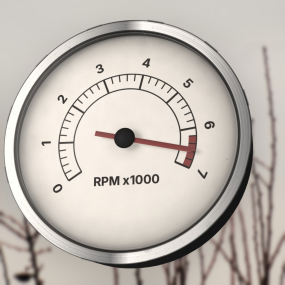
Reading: 6600 rpm
